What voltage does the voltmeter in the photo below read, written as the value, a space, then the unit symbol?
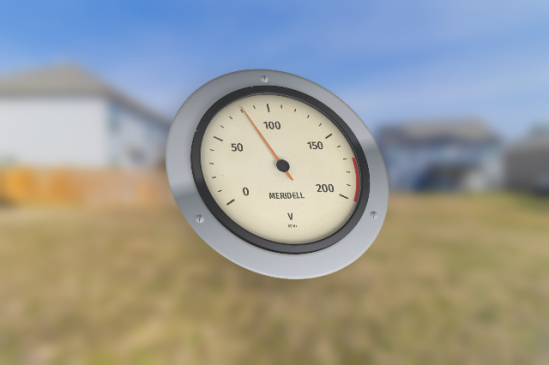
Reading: 80 V
